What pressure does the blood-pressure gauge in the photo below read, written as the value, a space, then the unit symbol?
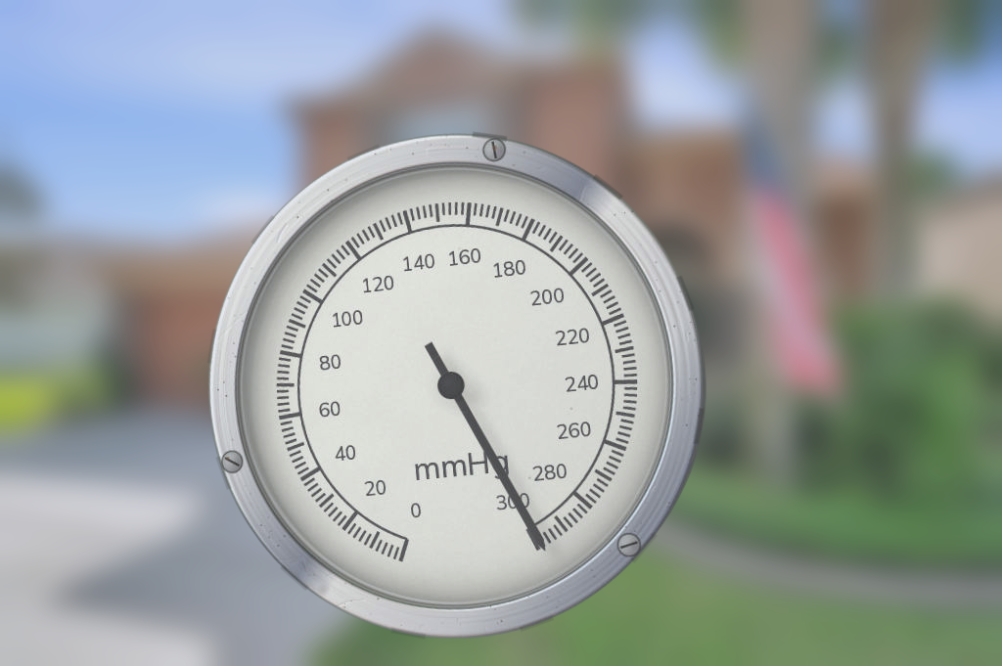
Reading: 298 mmHg
